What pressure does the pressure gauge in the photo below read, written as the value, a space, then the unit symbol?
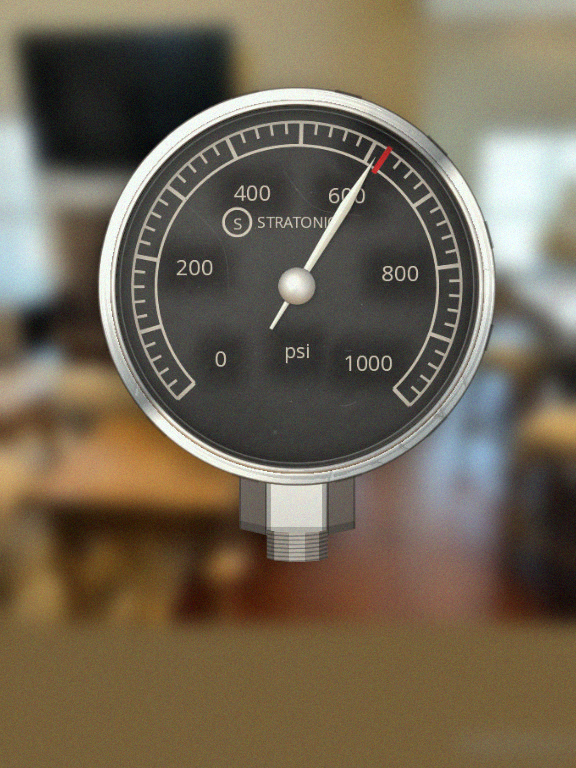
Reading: 610 psi
